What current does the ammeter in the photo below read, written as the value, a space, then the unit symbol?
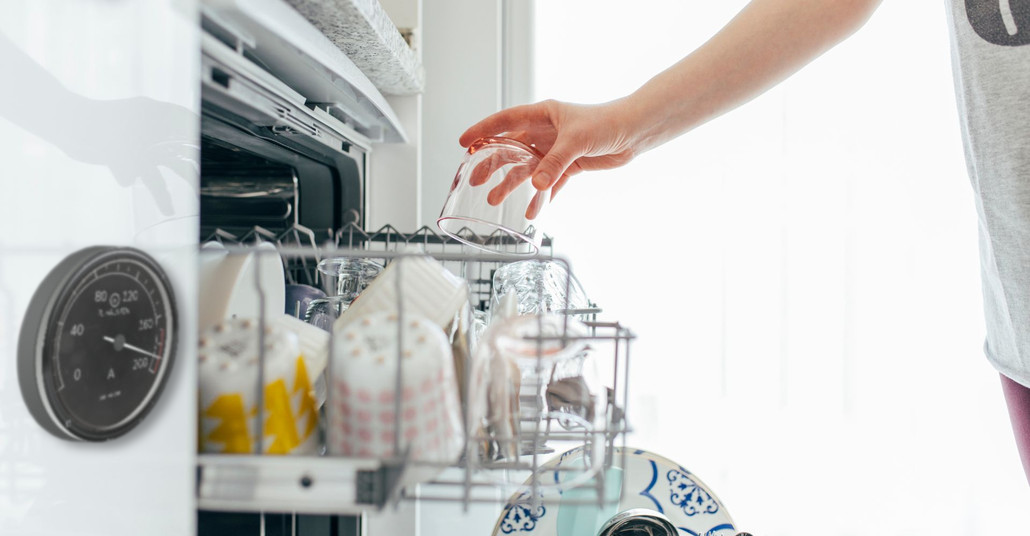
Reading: 190 A
